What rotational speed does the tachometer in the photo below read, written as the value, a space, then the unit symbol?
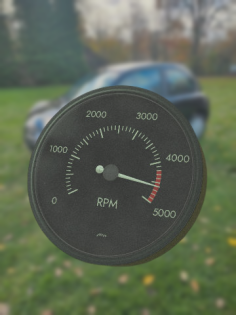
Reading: 4600 rpm
